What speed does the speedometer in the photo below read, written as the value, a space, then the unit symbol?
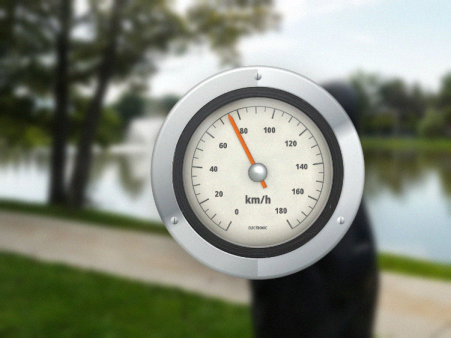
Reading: 75 km/h
